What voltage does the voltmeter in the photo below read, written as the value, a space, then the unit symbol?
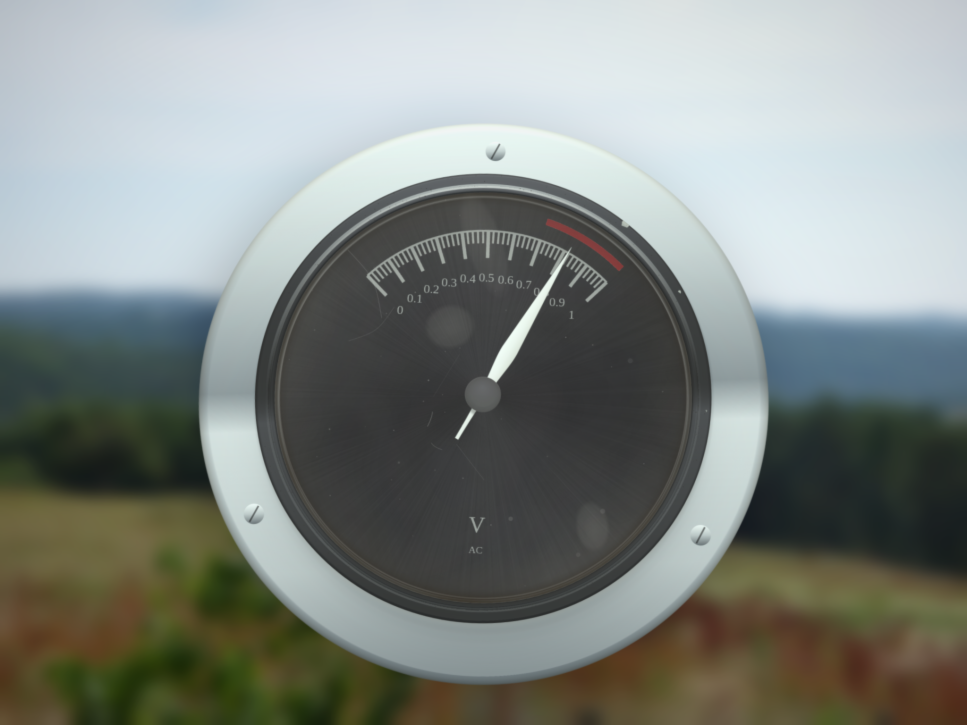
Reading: 0.82 V
